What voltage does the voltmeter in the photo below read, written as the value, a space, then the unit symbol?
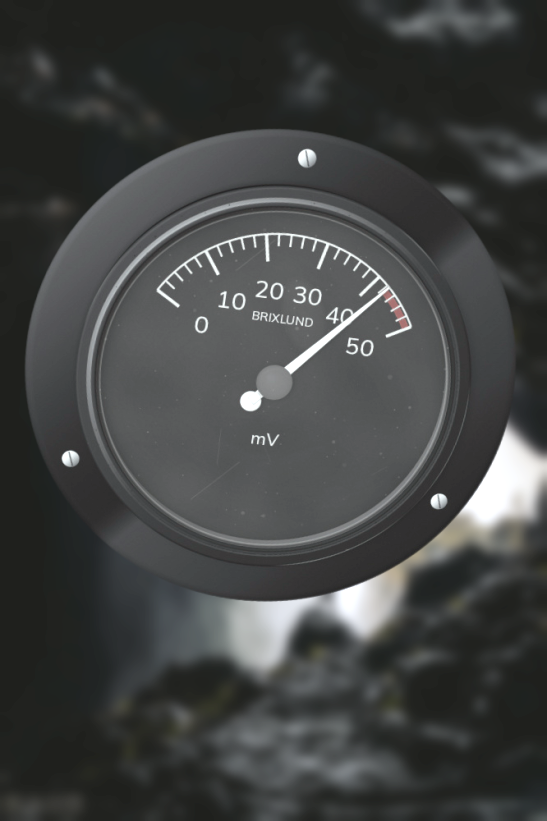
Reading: 42 mV
